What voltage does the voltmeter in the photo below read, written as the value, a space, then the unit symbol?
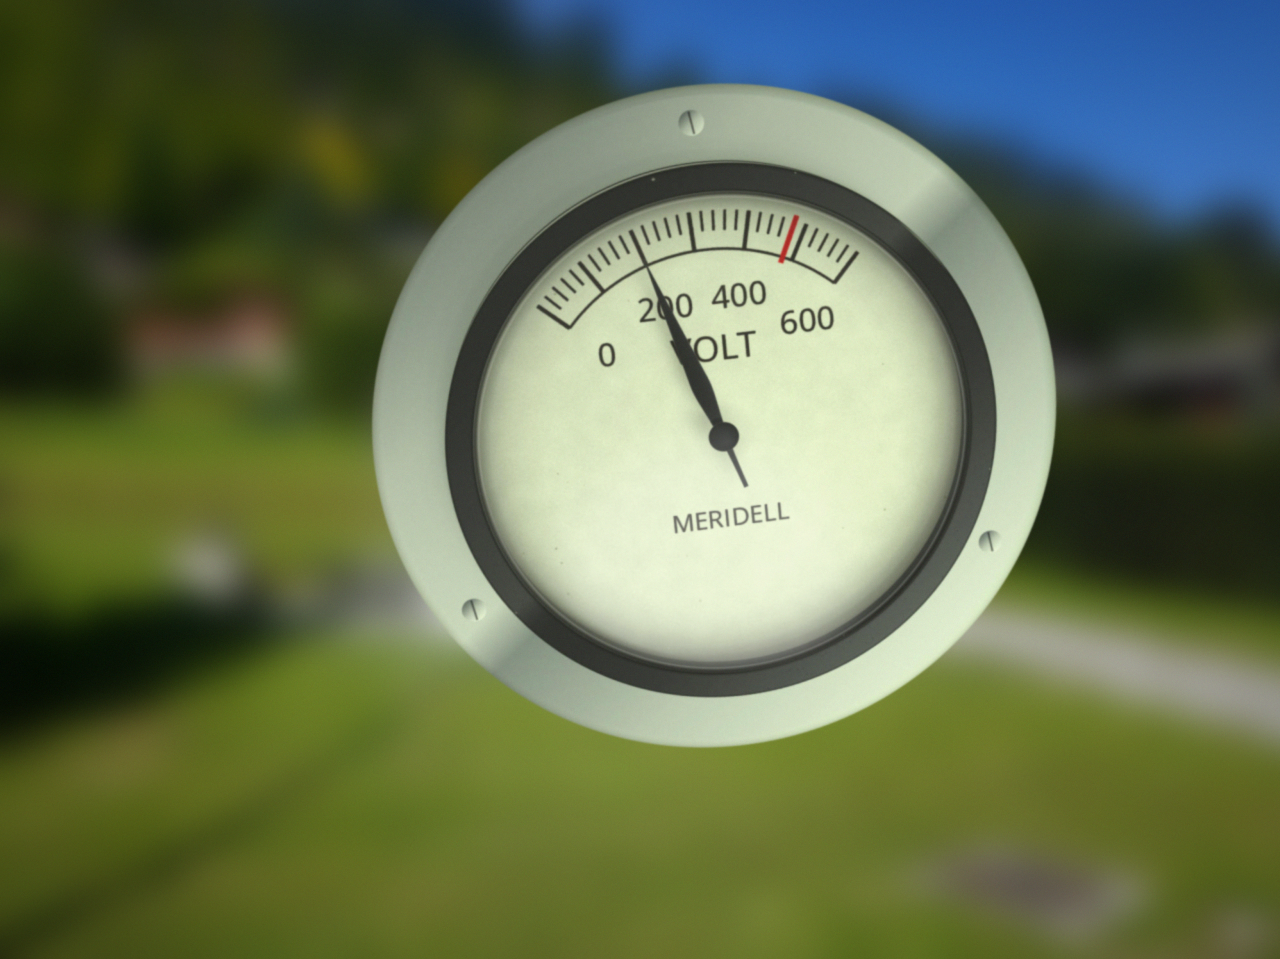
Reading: 200 V
